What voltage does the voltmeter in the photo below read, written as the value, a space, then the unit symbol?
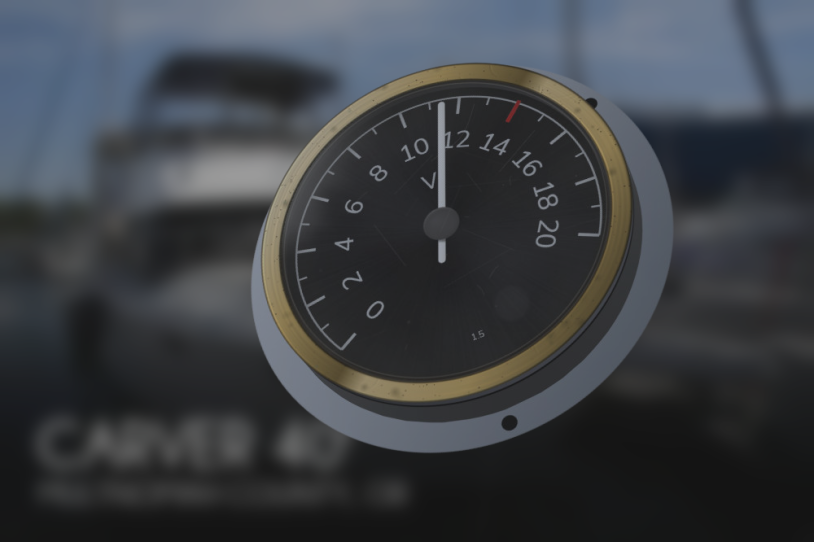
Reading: 11.5 V
